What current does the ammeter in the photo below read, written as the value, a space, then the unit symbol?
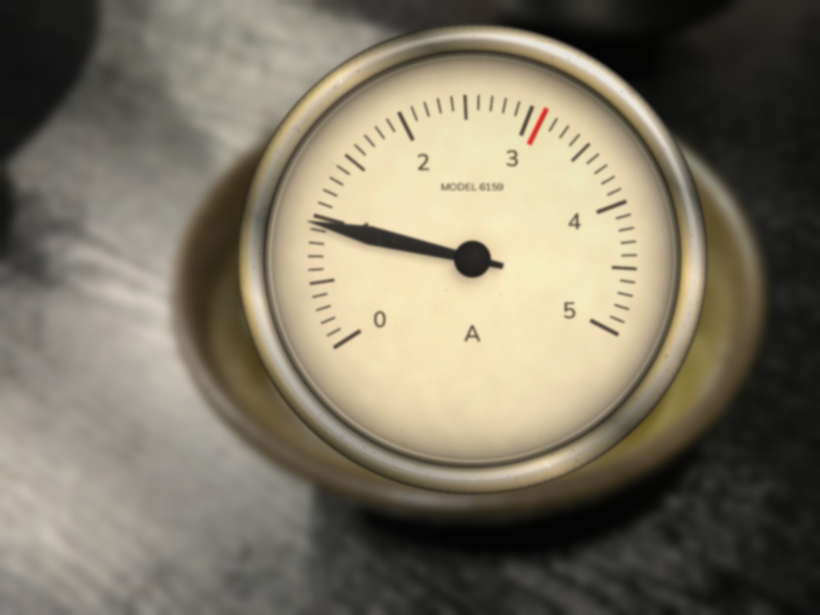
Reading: 0.95 A
